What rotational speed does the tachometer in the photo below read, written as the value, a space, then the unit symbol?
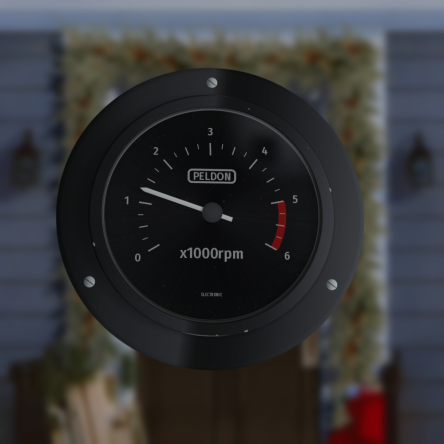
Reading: 1250 rpm
